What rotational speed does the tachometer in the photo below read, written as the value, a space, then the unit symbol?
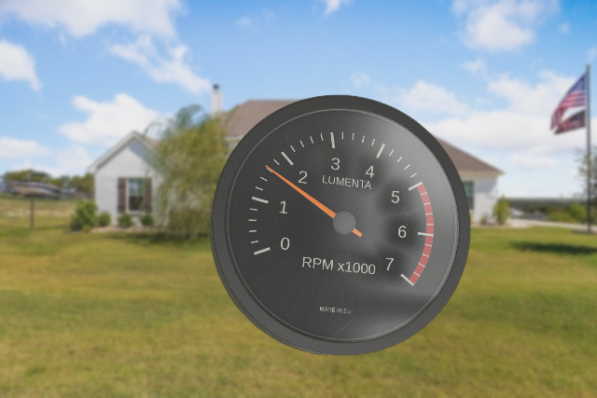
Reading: 1600 rpm
